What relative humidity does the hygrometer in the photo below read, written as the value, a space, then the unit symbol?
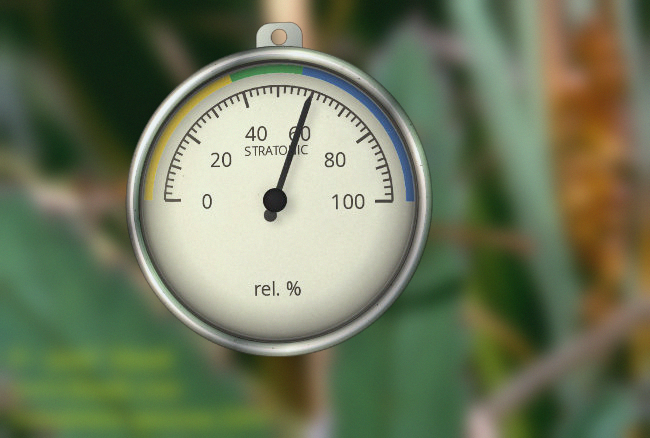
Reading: 60 %
